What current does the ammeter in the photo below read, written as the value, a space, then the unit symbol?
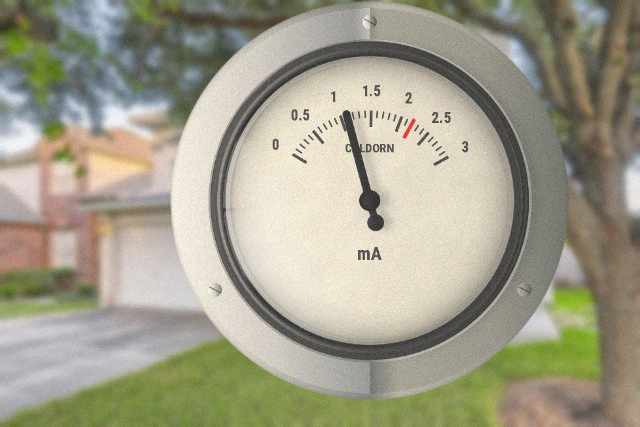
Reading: 1.1 mA
